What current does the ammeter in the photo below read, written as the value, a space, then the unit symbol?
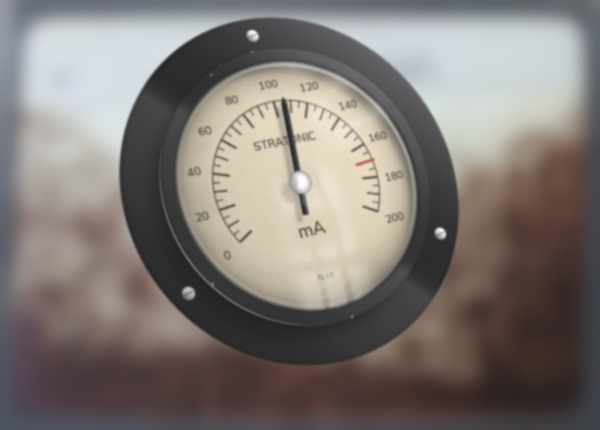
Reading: 105 mA
